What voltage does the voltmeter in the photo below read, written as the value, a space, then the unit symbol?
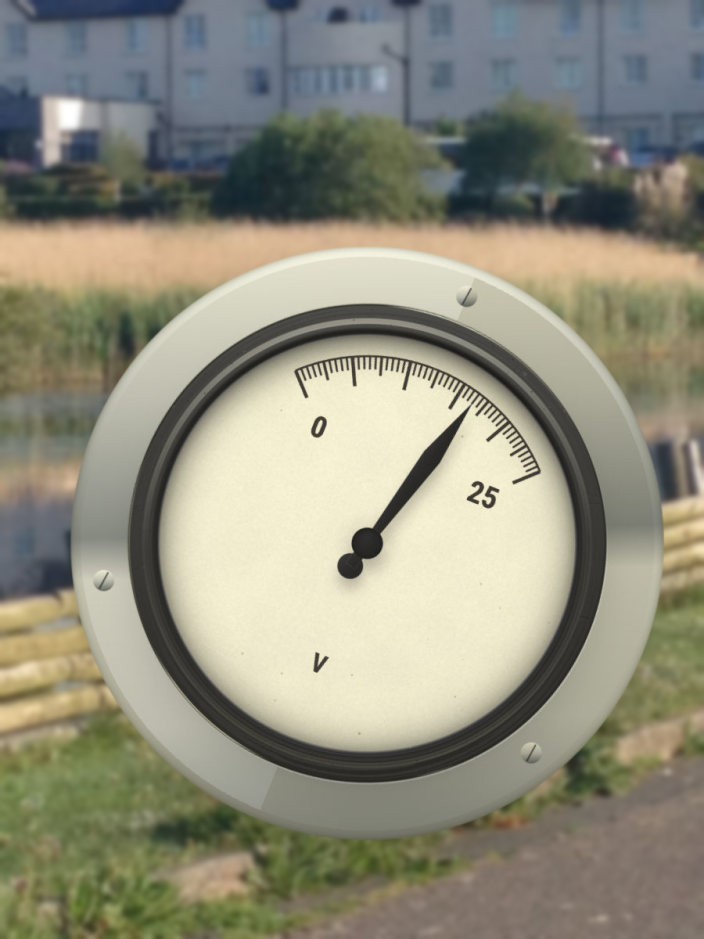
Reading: 16.5 V
